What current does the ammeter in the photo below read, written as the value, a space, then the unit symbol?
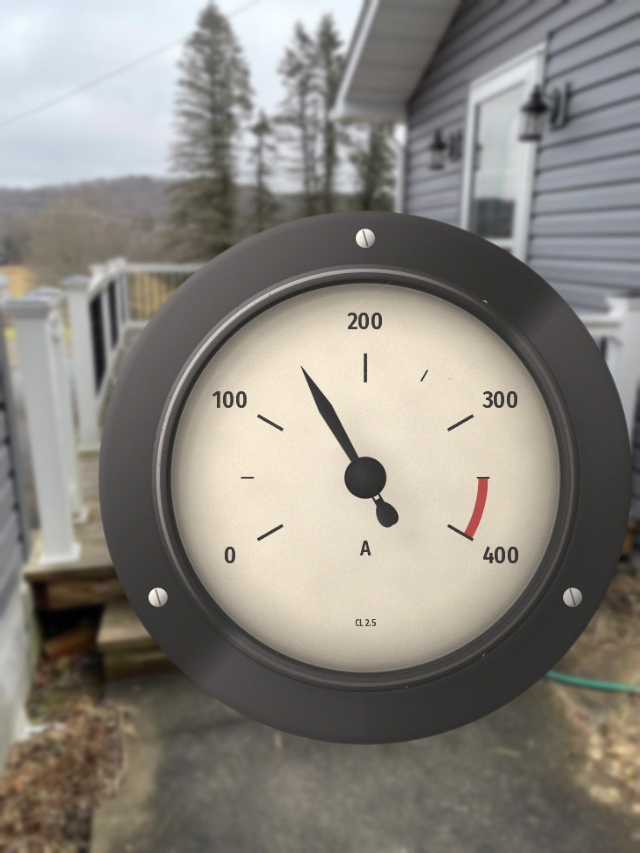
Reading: 150 A
